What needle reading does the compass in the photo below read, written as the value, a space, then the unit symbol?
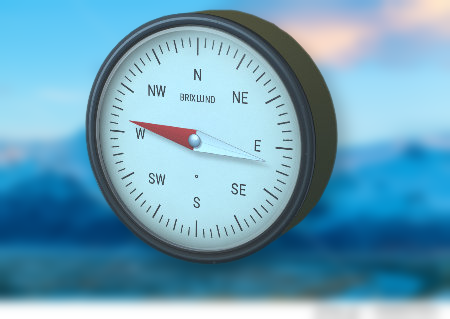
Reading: 280 °
